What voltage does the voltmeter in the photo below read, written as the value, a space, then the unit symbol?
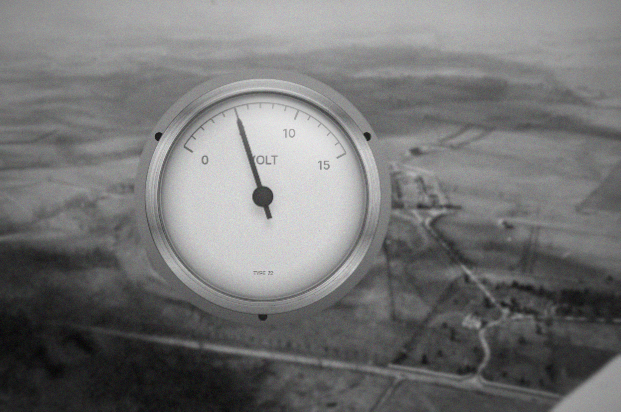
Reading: 5 V
